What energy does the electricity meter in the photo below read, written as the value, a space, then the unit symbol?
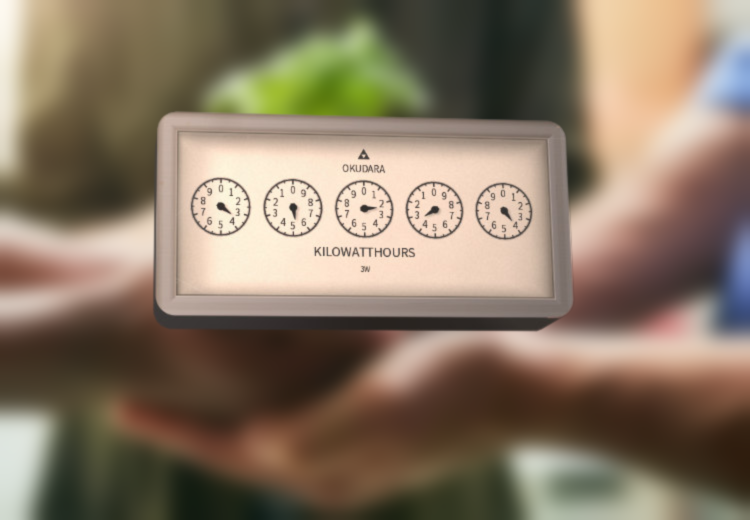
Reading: 35234 kWh
